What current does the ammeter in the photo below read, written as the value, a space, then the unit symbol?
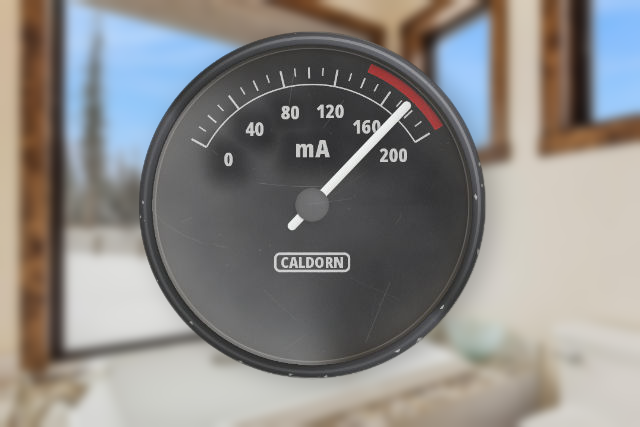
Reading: 175 mA
